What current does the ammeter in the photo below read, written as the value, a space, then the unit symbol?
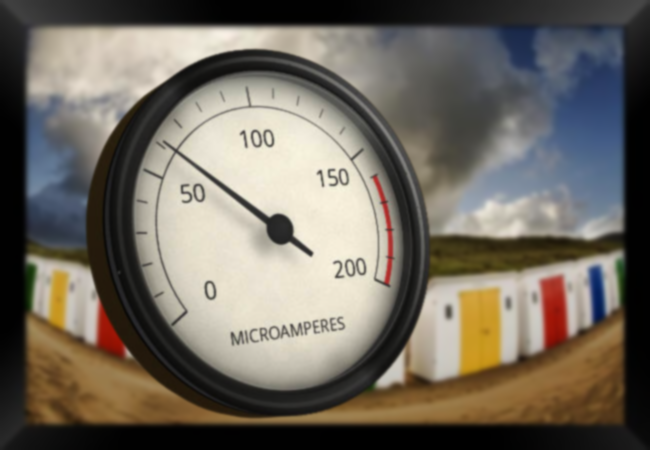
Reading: 60 µA
